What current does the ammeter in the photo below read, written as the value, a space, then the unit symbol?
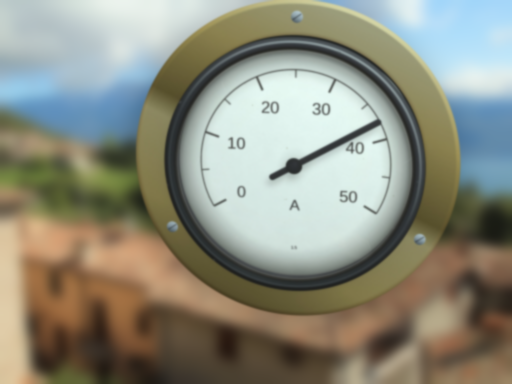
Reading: 37.5 A
